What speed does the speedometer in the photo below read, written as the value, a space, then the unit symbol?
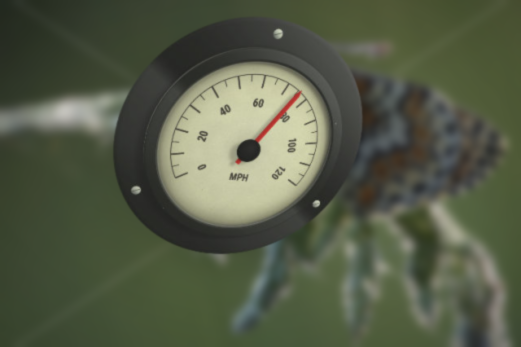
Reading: 75 mph
